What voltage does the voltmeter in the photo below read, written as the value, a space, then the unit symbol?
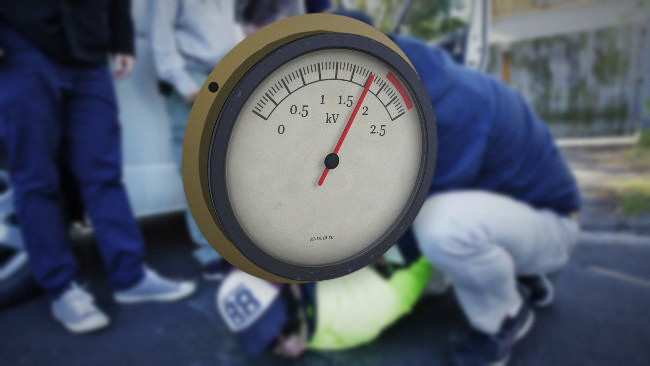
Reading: 1.75 kV
